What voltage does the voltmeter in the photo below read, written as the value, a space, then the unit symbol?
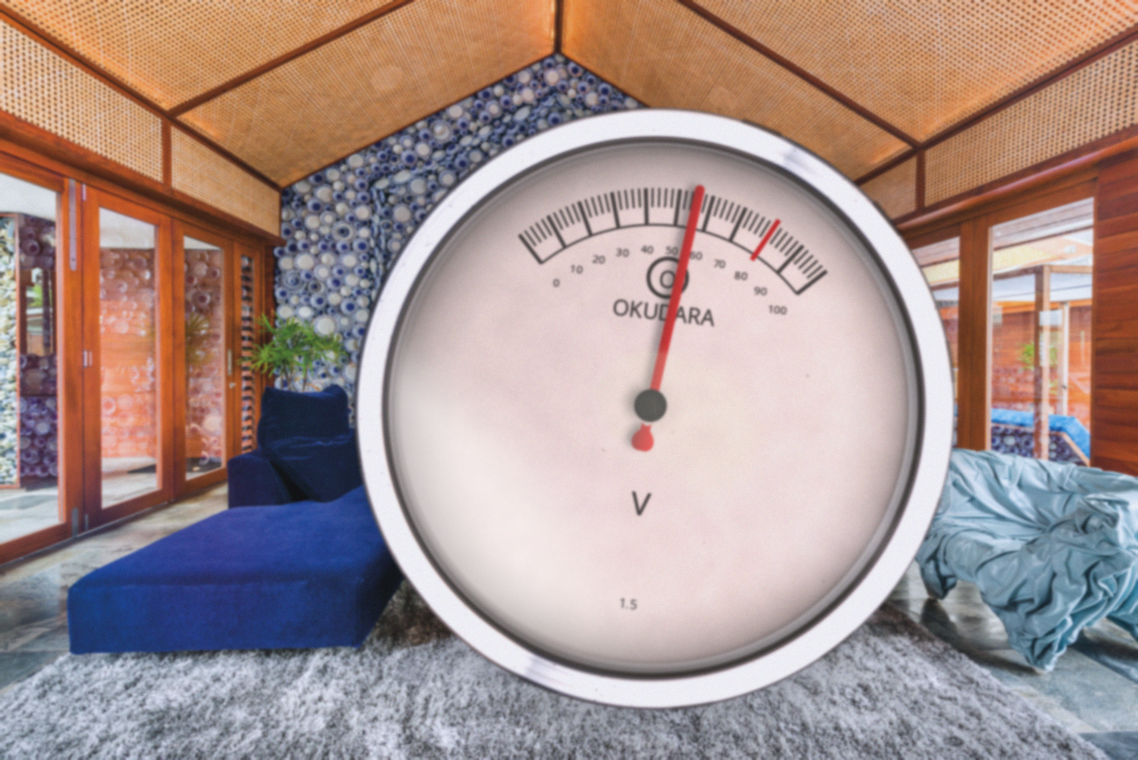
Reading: 56 V
